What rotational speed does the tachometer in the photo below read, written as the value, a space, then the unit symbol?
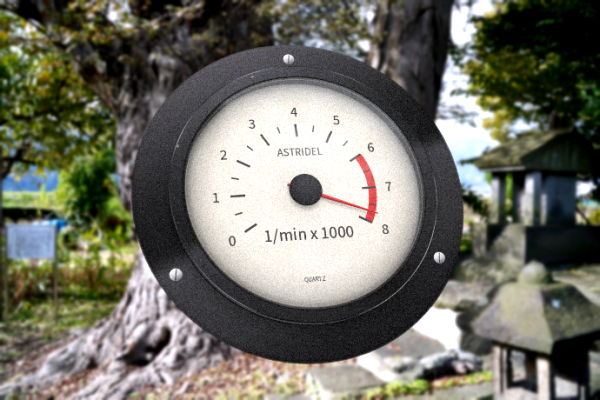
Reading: 7750 rpm
